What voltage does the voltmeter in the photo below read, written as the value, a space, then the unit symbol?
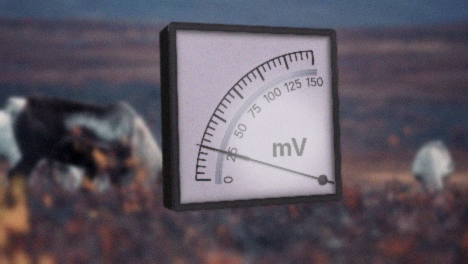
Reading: 25 mV
